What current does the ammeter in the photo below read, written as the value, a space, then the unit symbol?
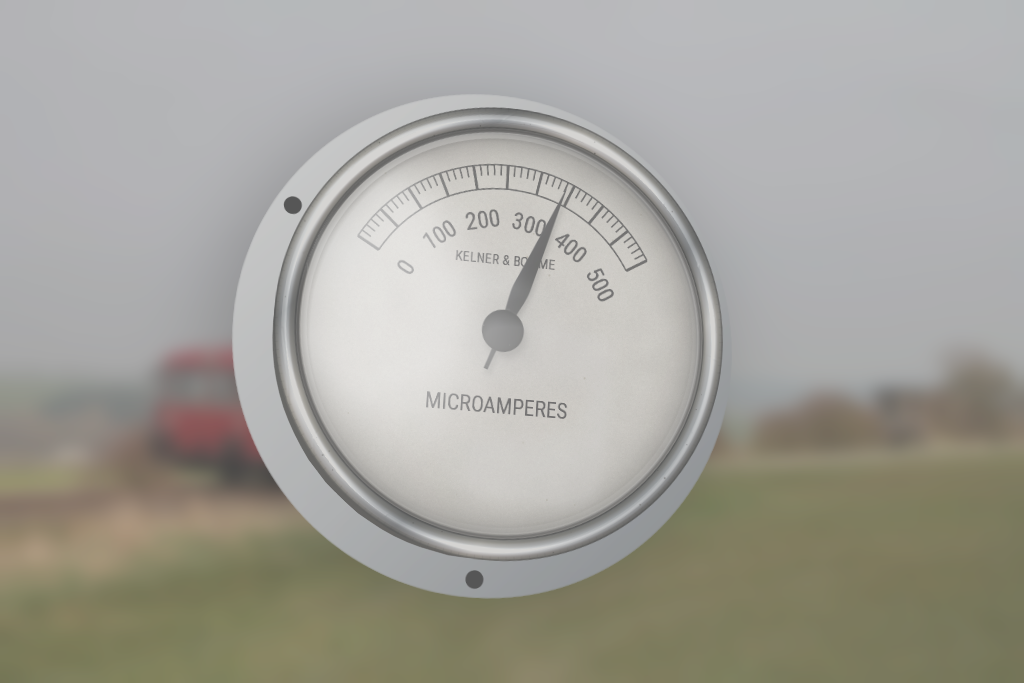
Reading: 340 µA
